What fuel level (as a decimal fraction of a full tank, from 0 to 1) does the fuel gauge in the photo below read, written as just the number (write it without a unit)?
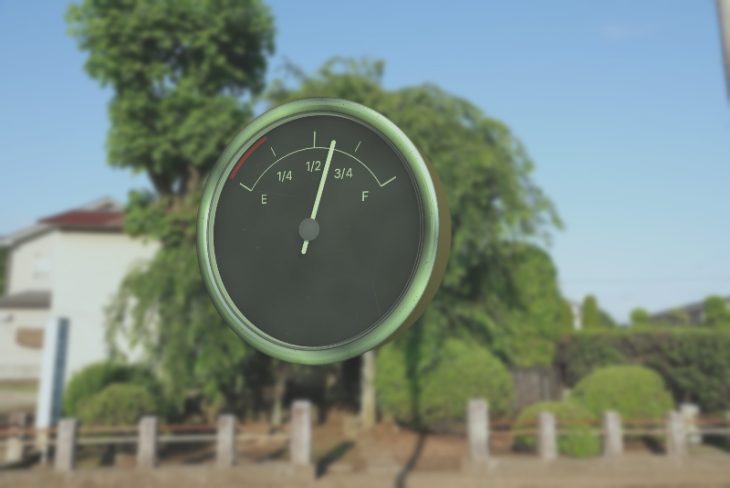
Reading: 0.625
